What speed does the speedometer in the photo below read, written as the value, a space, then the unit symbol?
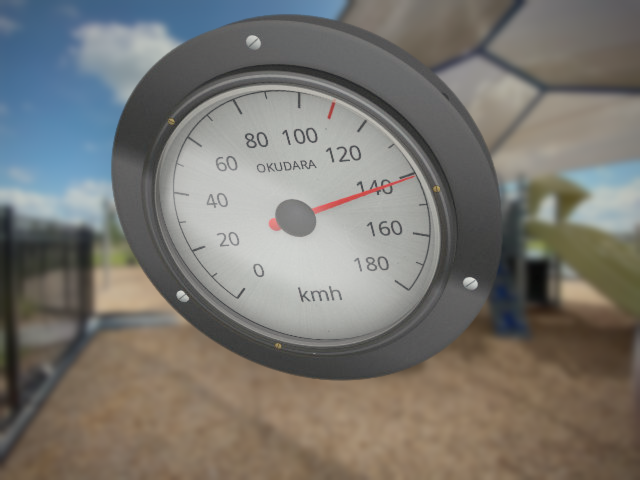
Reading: 140 km/h
